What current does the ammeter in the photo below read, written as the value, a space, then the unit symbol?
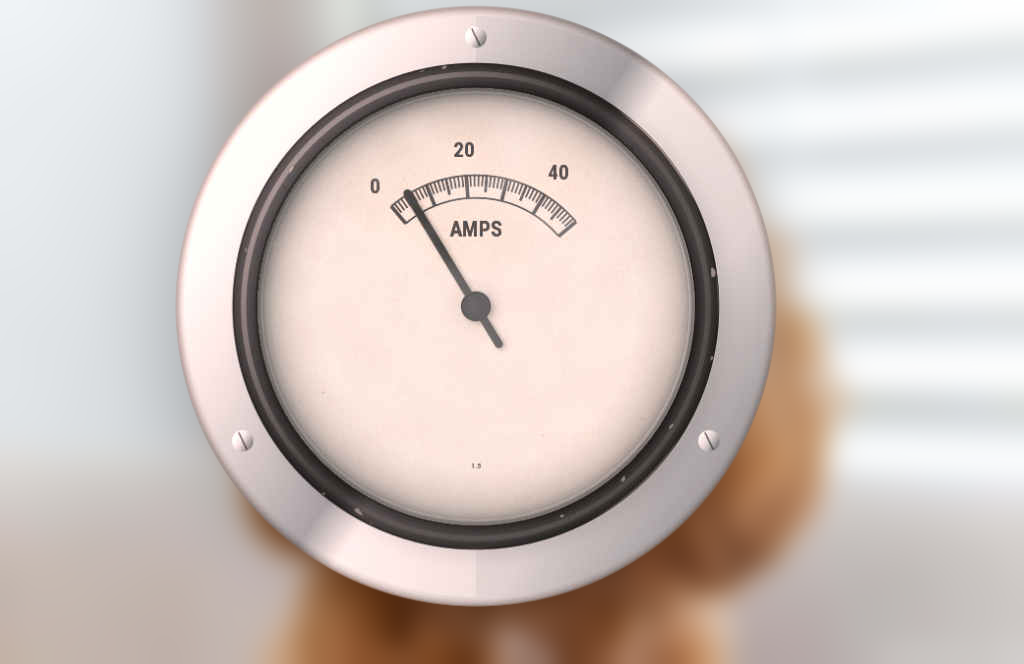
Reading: 5 A
